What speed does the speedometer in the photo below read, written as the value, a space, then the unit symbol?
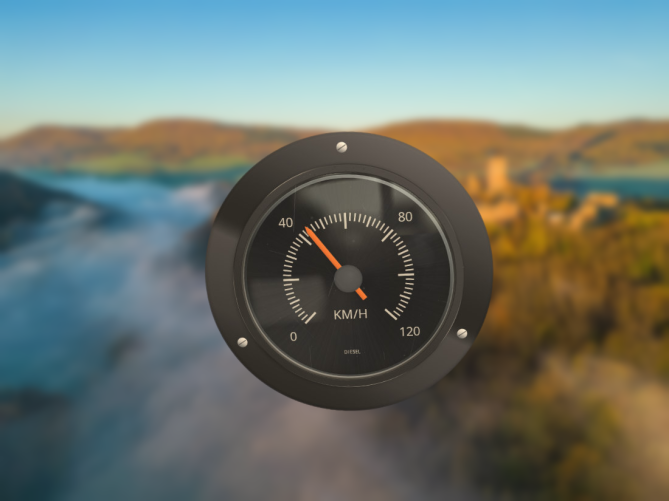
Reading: 44 km/h
